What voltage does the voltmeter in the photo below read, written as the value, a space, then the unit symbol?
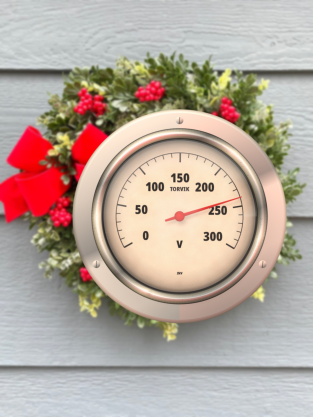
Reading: 240 V
